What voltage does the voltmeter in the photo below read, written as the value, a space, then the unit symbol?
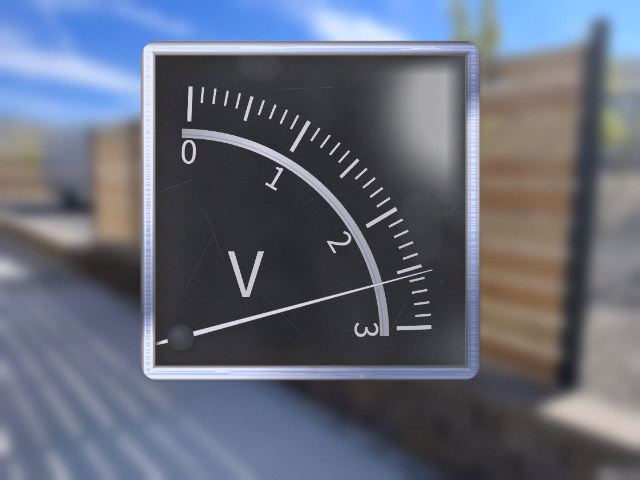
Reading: 2.55 V
